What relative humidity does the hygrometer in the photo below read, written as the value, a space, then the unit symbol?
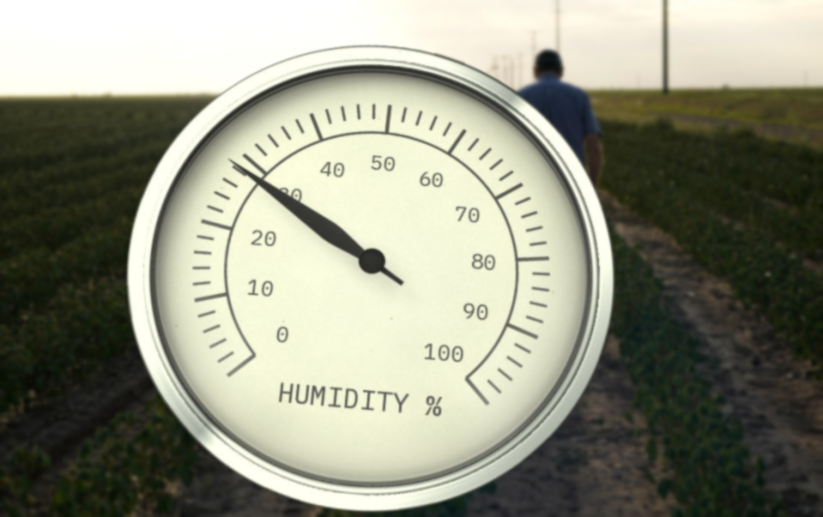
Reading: 28 %
